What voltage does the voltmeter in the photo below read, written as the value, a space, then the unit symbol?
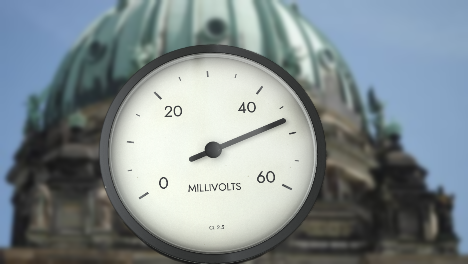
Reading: 47.5 mV
